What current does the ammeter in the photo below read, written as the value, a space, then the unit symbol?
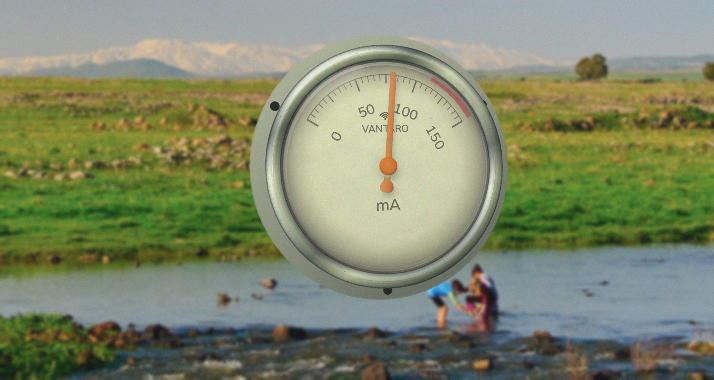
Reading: 80 mA
